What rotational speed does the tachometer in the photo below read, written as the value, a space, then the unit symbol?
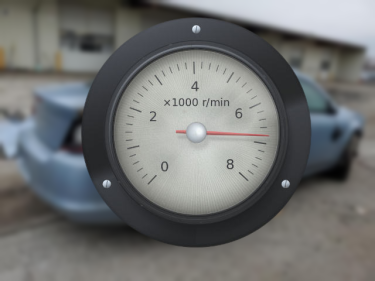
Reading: 6800 rpm
